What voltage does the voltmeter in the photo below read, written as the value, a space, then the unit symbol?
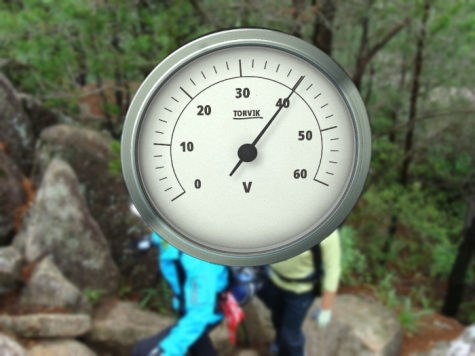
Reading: 40 V
